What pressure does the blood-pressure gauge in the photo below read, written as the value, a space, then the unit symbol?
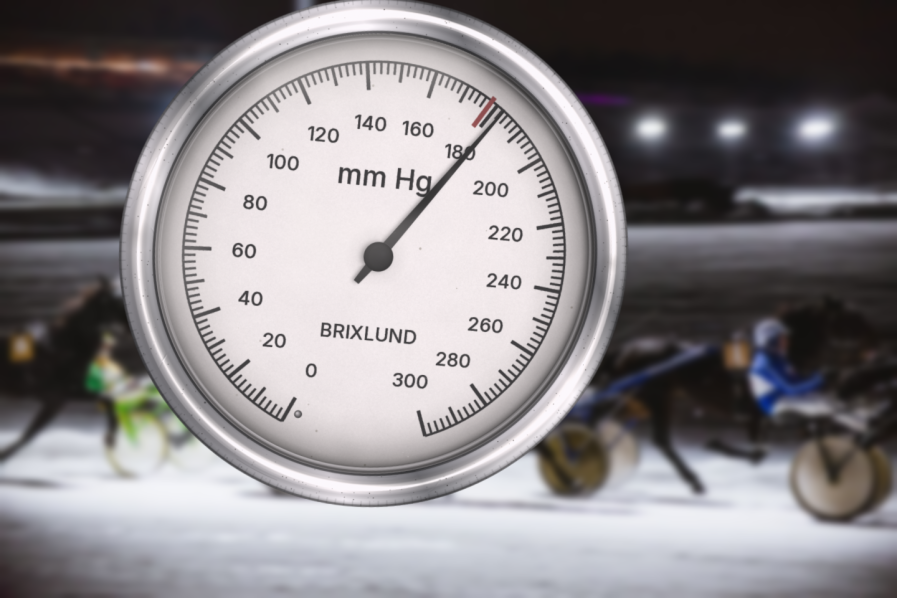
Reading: 182 mmHg
